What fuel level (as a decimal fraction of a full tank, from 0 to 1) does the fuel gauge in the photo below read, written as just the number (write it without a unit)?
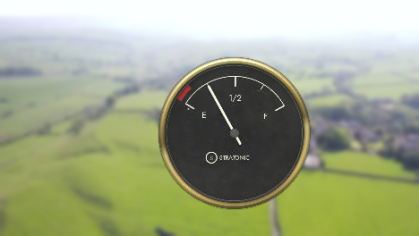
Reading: 0.25
